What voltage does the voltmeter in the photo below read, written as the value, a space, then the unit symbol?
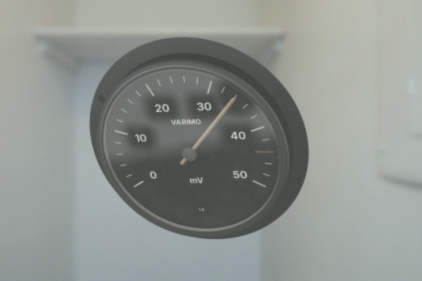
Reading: 34 mV
